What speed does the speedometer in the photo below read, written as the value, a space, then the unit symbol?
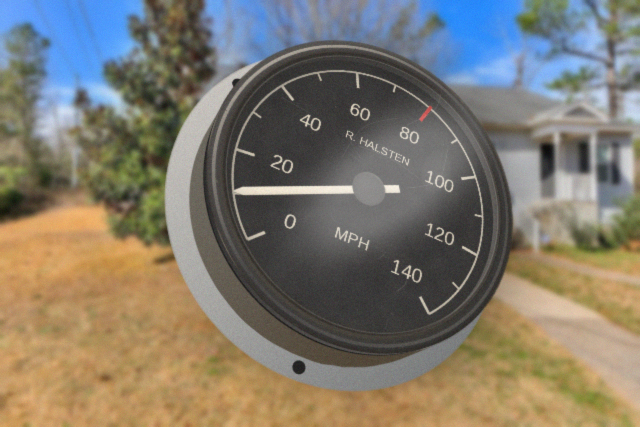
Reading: 10 mph
